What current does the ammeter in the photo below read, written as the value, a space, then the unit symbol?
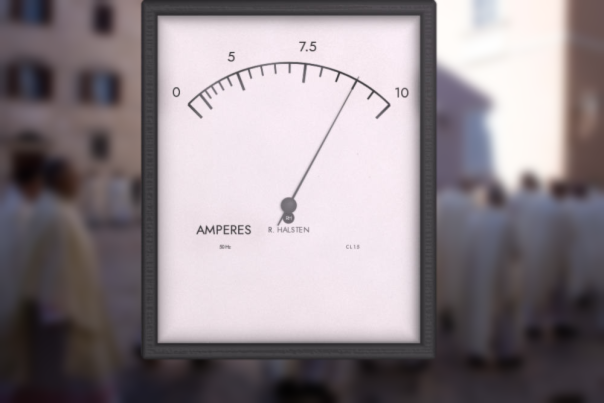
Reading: 9 A
